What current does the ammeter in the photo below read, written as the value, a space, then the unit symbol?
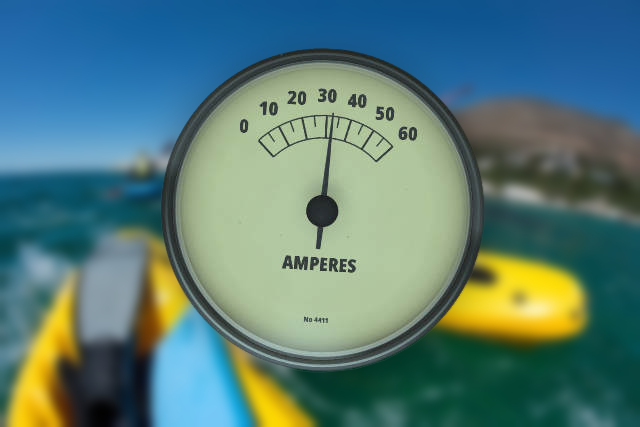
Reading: 32.5 A
